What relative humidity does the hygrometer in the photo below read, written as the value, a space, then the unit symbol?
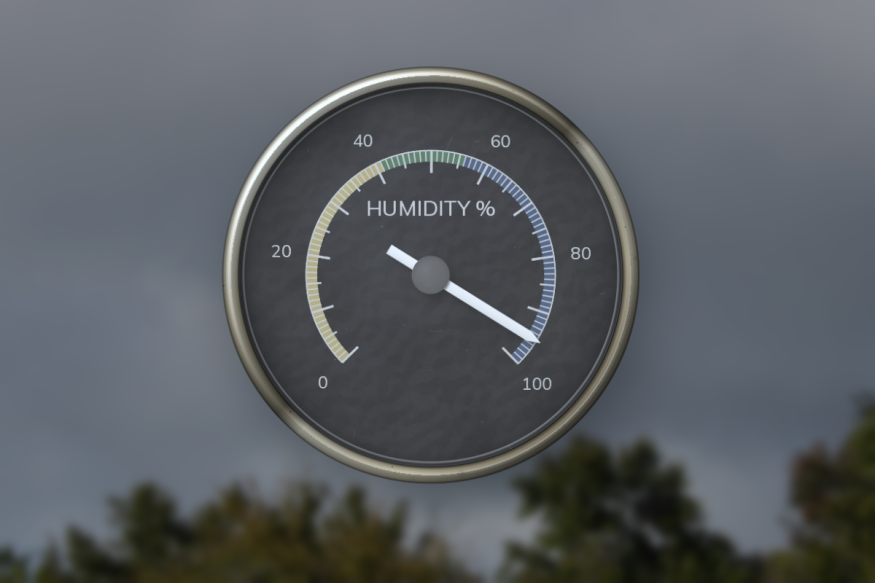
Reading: 95 %
